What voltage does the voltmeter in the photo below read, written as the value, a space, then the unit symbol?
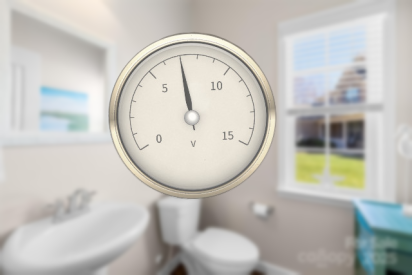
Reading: 7 V
